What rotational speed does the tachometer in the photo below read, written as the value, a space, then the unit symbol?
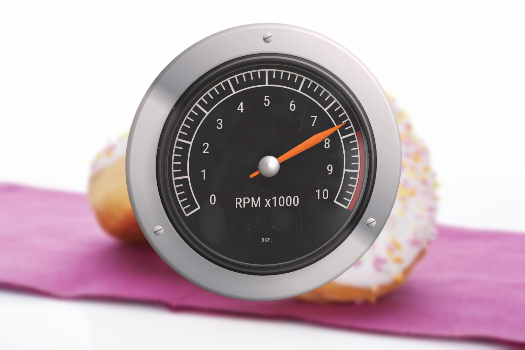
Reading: 7600 rpm
